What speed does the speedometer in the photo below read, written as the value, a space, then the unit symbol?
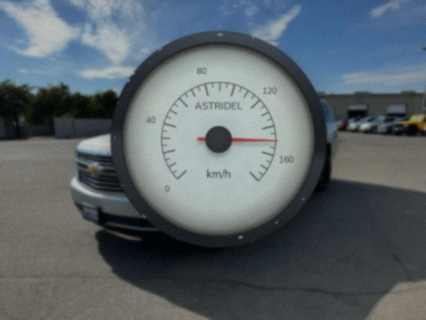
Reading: 150 km/h
